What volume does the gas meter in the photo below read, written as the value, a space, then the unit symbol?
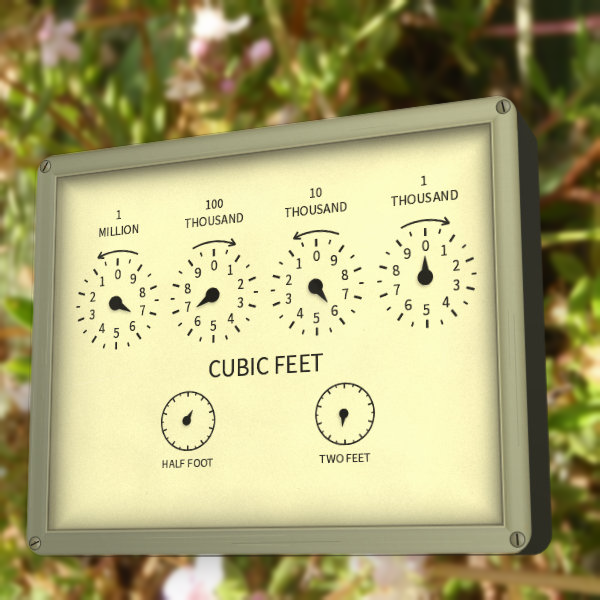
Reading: 666000 ft³
